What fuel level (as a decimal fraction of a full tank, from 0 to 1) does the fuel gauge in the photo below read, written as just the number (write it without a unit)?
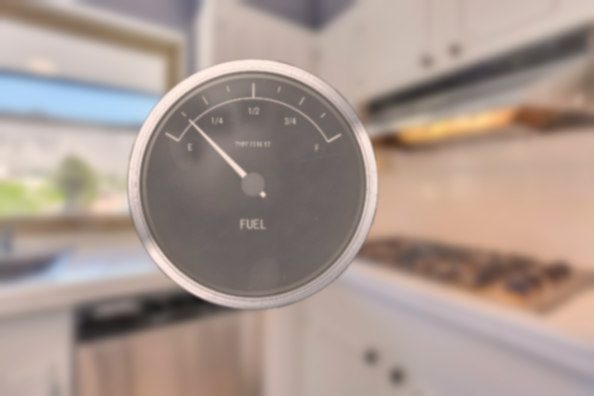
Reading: 0.125
